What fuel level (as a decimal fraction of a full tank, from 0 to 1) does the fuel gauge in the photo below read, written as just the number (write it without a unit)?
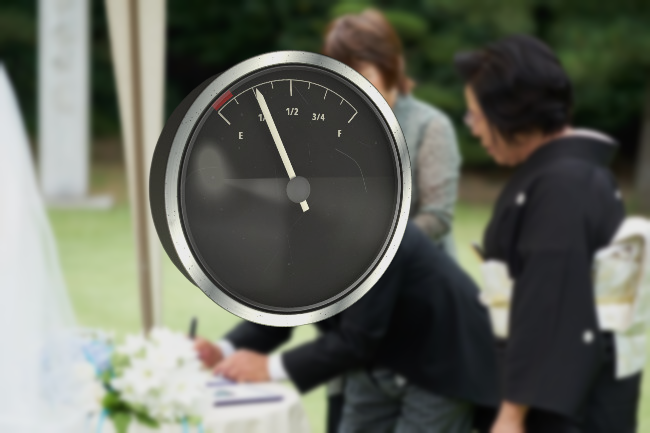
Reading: 0.25
